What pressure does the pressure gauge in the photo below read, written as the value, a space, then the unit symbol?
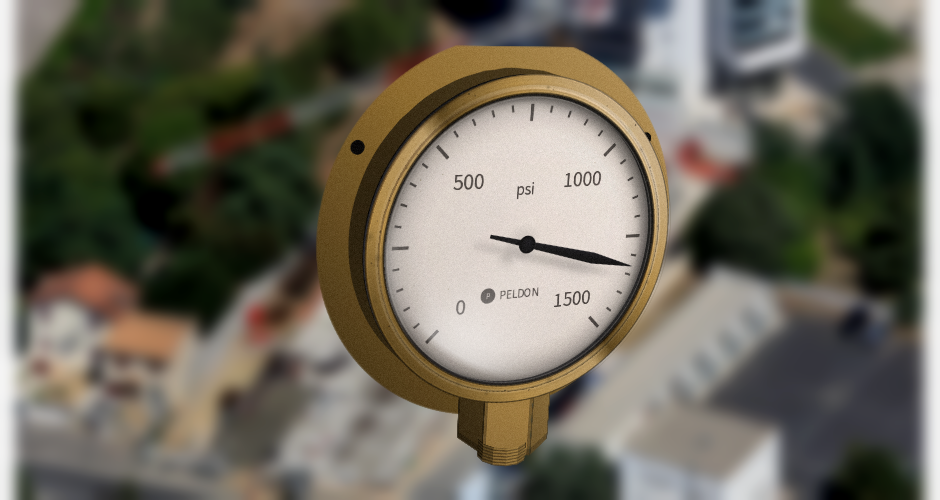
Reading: 1325 psi
